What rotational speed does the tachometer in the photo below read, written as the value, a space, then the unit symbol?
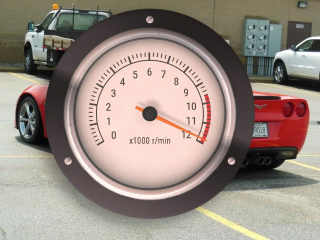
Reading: 11800 rpm
